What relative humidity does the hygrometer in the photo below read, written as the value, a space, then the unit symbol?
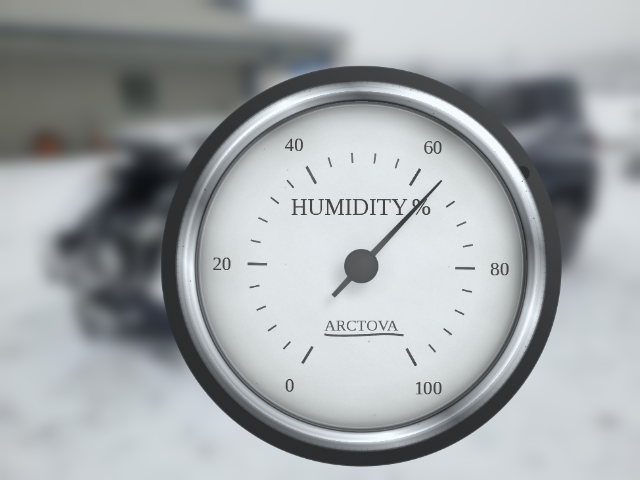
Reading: 64 %
